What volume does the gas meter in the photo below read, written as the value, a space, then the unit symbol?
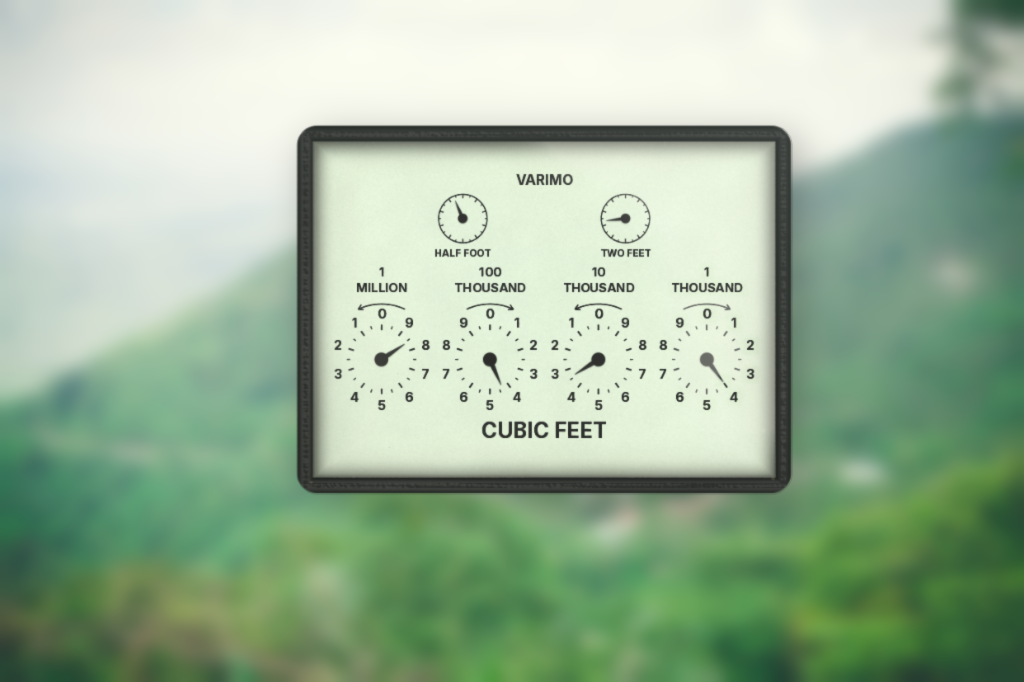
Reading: 843400 ft³
